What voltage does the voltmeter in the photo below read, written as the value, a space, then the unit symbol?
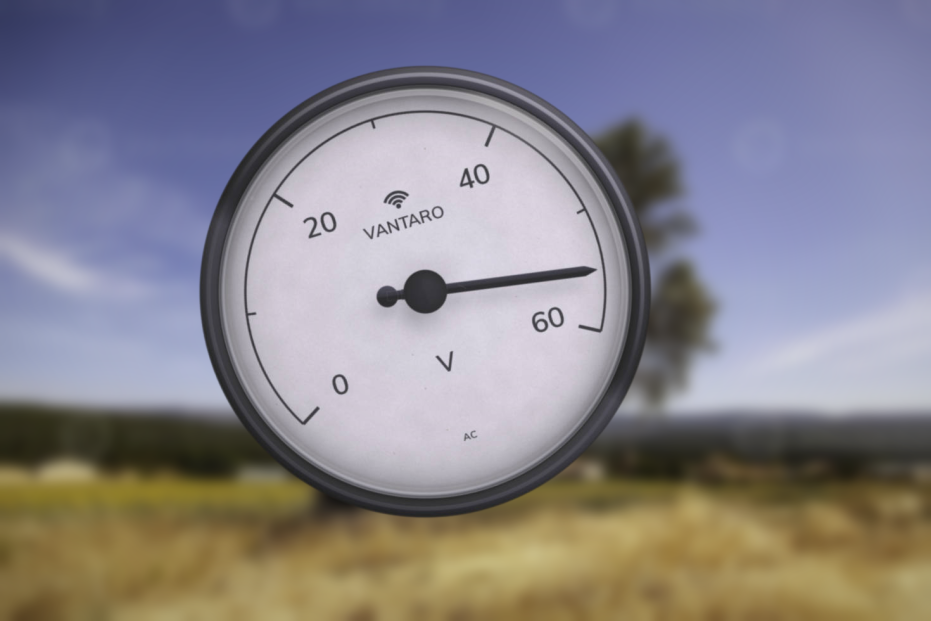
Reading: 55 V
